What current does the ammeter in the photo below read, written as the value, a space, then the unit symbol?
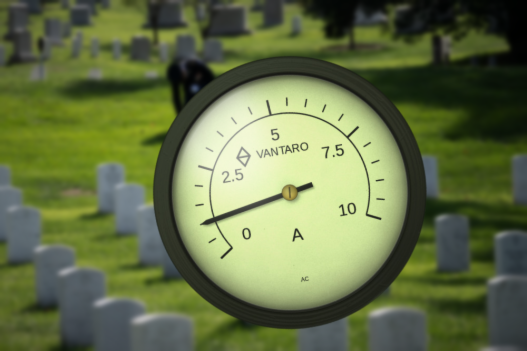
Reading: 1 A
